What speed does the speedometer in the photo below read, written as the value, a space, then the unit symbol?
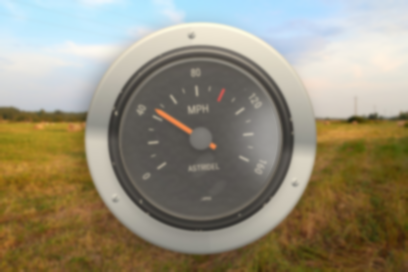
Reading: 45 mph
